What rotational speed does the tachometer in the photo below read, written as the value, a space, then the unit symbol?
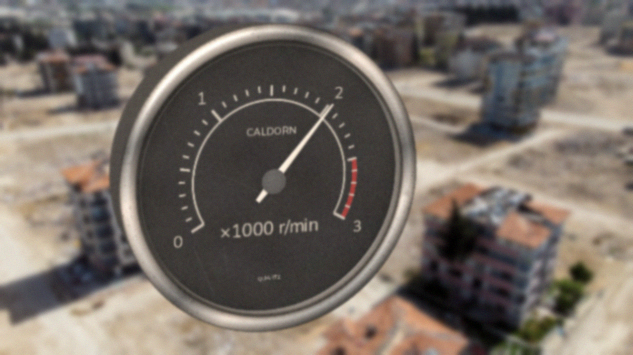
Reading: 2000 rpm
